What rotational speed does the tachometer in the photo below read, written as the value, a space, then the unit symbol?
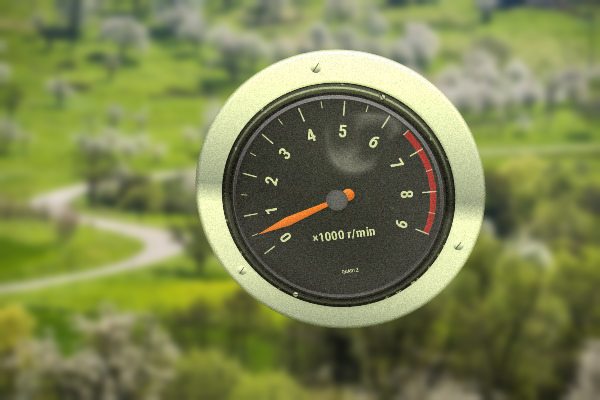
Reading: 500 rpm
